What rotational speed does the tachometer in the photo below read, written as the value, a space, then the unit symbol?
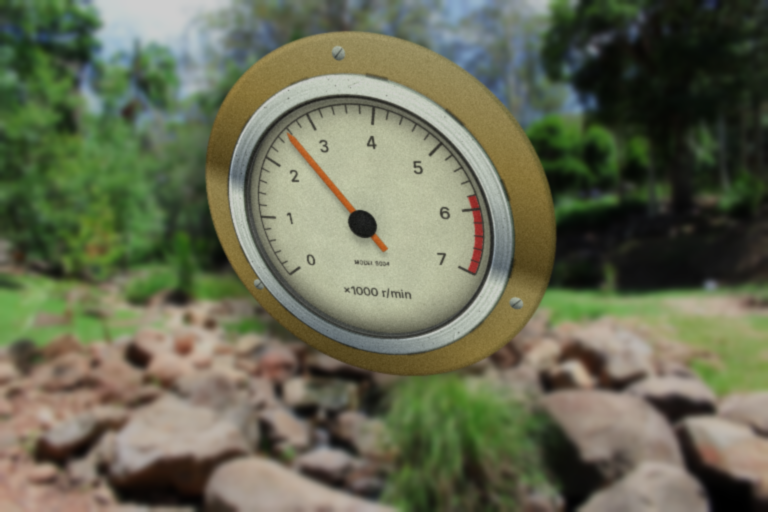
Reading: 2600 rpm
